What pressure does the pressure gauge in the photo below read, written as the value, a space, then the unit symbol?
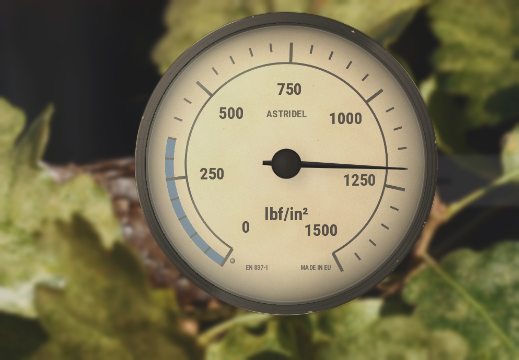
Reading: 1200 psi
